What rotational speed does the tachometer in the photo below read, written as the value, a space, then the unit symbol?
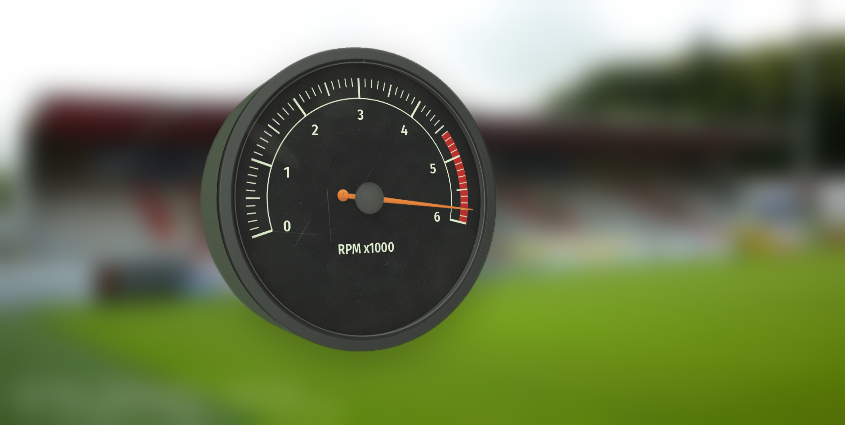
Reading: 5800 rpm
